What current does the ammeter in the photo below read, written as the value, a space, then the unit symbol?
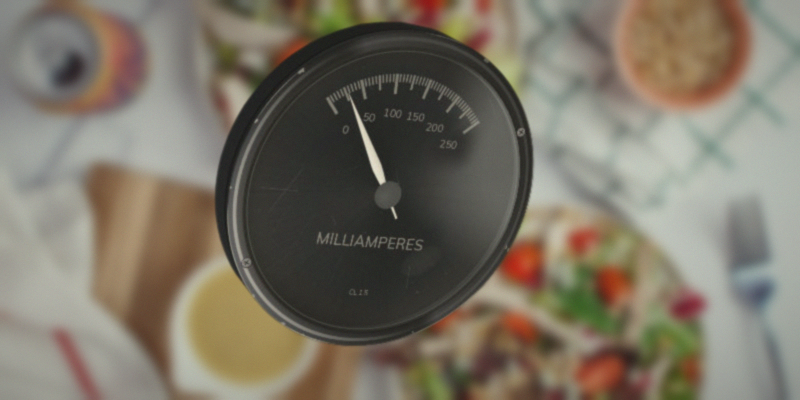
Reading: 25 mA
